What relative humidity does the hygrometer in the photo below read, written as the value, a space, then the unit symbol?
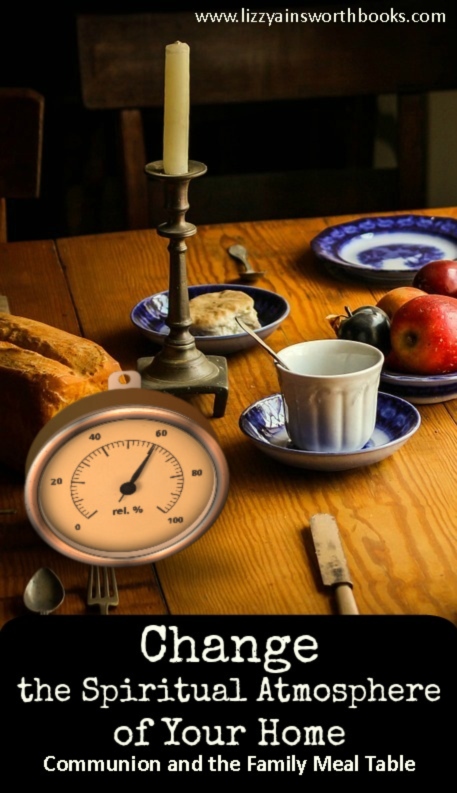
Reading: 60 %
